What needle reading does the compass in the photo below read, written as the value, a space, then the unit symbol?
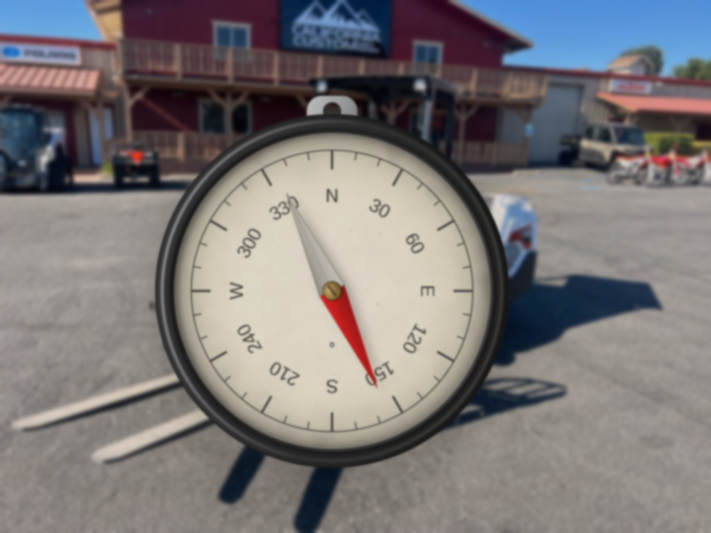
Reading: 155 °
